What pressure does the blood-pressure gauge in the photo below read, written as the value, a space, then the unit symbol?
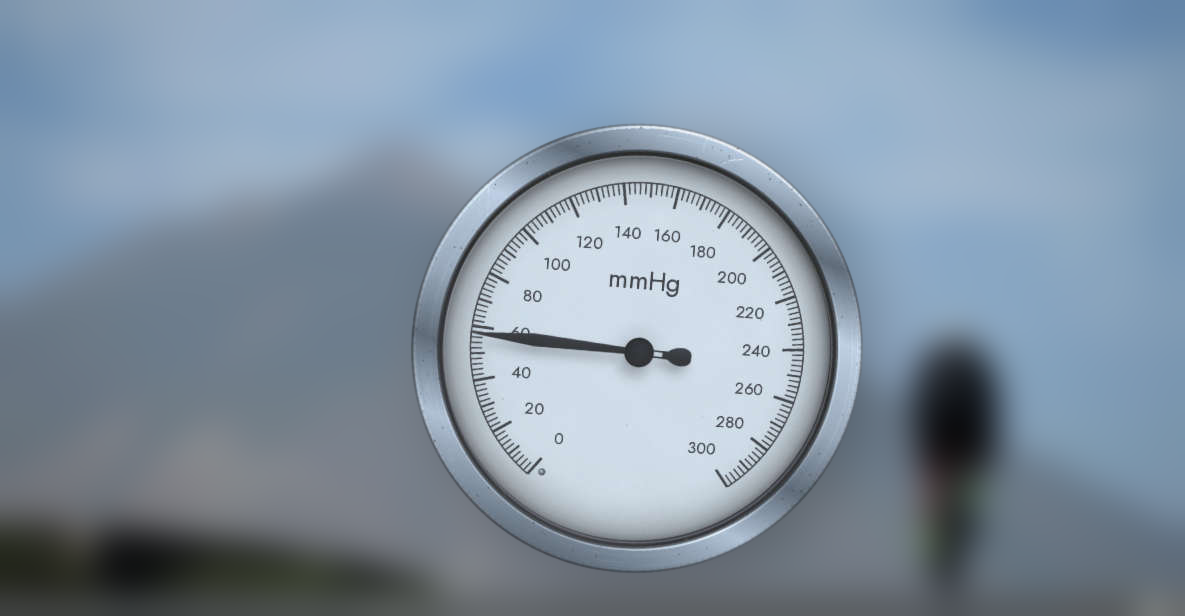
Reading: 58 mmHg
